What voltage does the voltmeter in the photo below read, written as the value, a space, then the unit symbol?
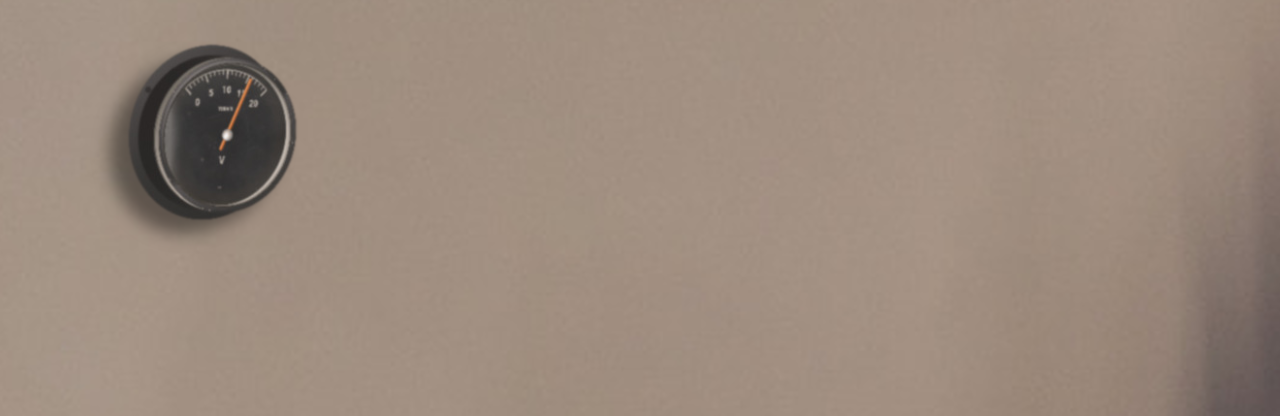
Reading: 15 V
